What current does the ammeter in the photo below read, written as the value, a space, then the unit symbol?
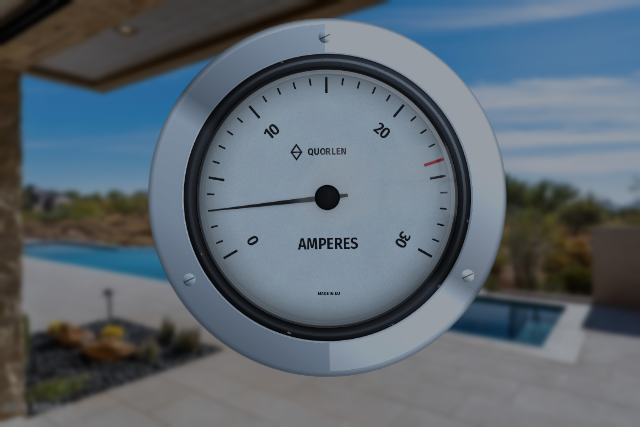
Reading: 3 A
